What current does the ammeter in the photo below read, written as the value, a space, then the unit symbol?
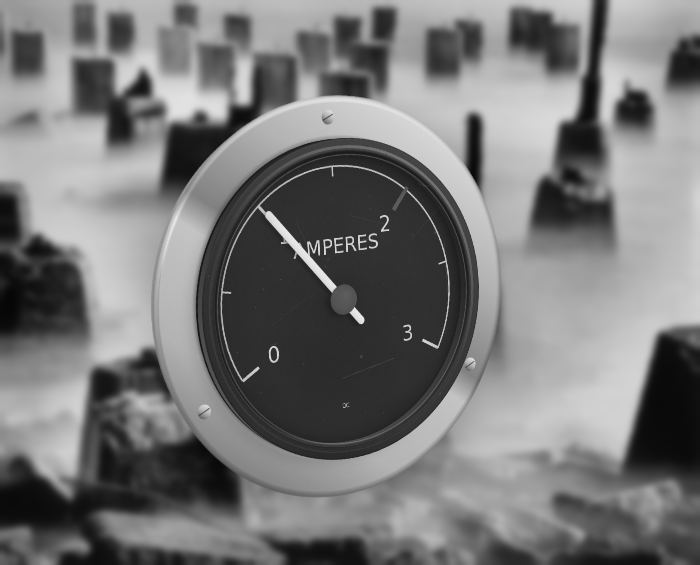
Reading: 1 A
